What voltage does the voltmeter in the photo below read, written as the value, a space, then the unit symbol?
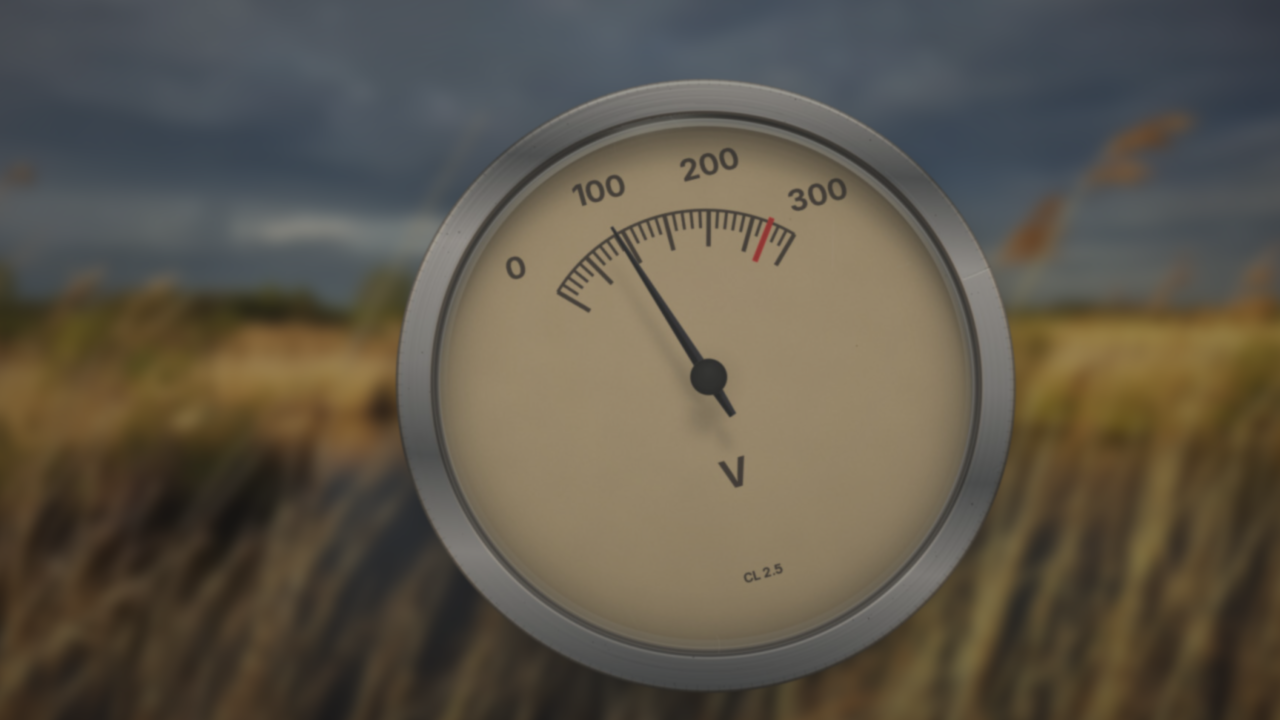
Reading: 90 V
